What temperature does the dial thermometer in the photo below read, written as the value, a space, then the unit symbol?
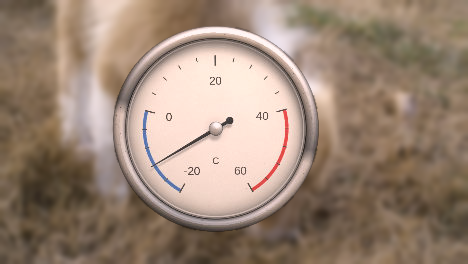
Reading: -12 °C
